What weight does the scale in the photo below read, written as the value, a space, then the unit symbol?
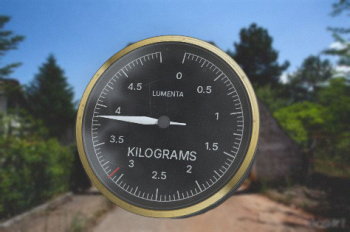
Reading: 3.85 kg
